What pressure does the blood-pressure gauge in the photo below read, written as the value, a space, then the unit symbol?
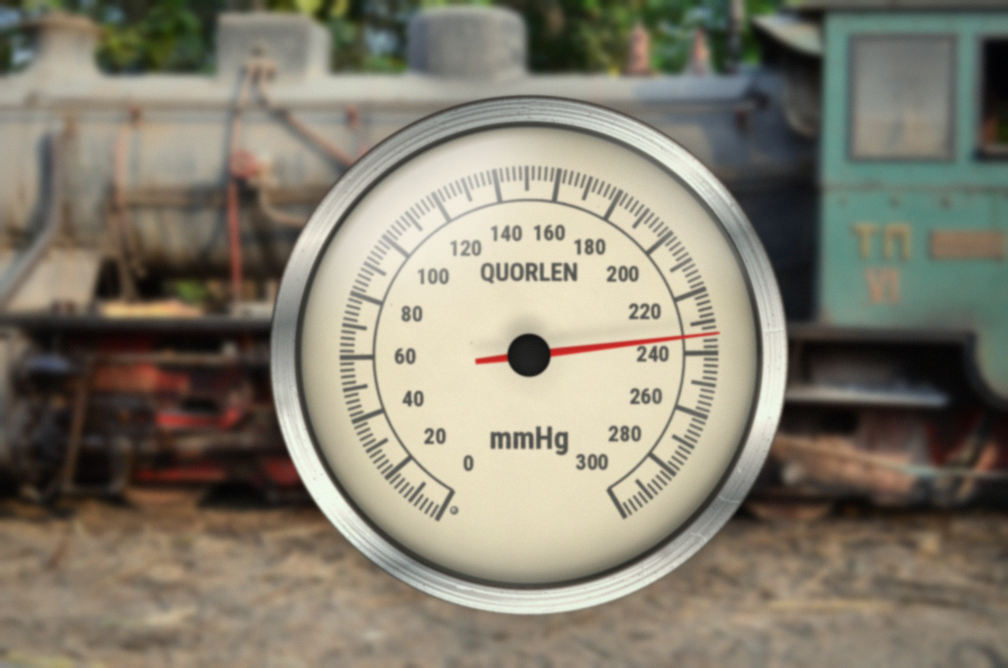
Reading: 234 mmHg
